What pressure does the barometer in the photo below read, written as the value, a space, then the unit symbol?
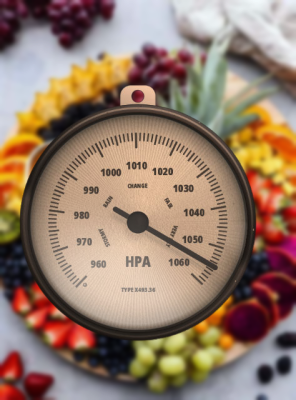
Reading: 1055 hPa
